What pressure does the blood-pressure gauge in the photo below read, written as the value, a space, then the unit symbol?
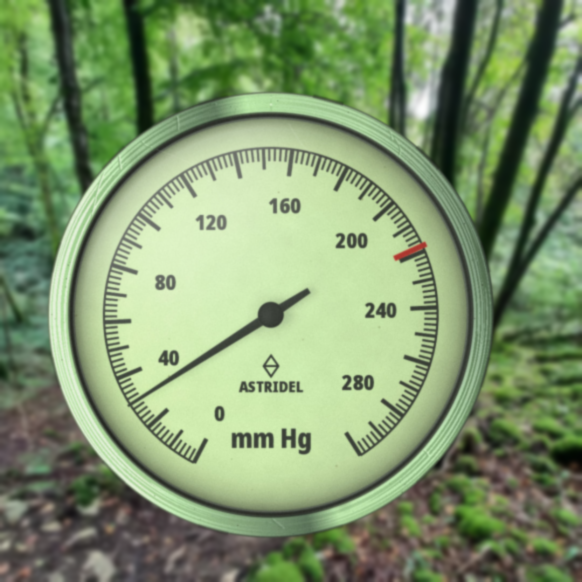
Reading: 30 mmHg
